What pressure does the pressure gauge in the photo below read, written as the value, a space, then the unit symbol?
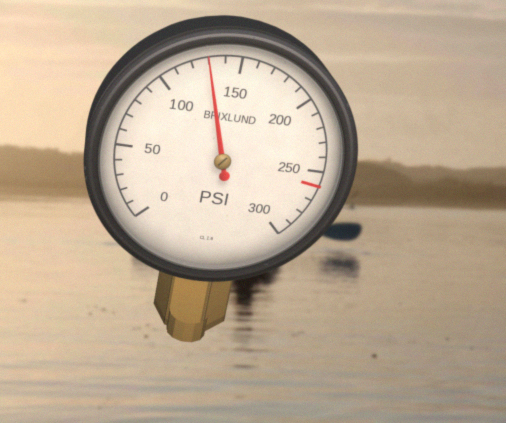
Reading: 130 psi
